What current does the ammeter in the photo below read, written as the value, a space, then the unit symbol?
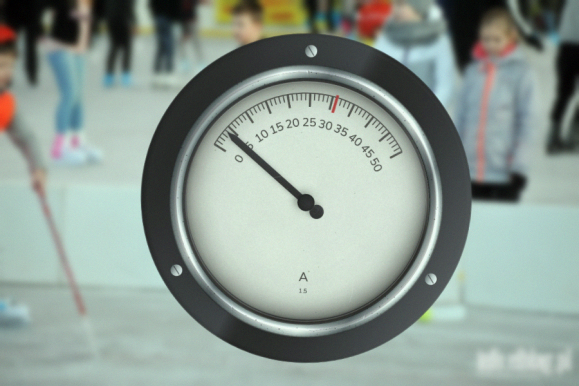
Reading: 4 A
